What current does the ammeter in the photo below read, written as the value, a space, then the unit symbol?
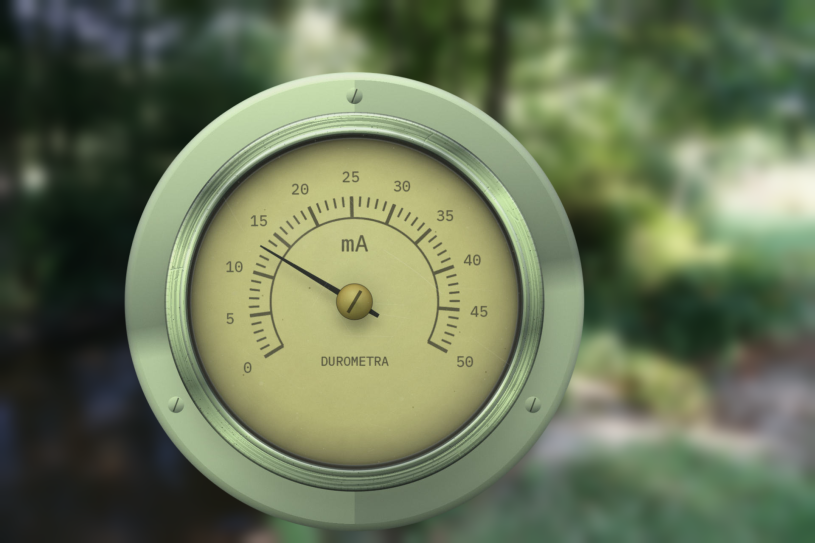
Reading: 13 mA
